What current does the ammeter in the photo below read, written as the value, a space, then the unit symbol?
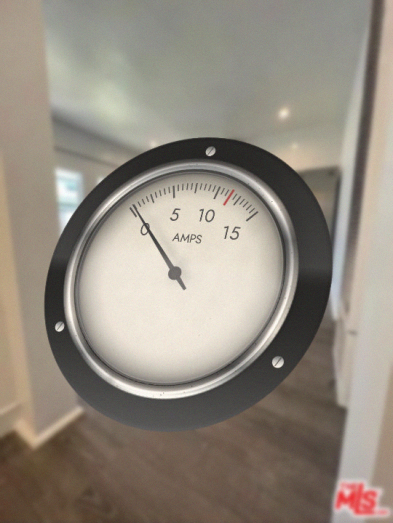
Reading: 0.5 A
